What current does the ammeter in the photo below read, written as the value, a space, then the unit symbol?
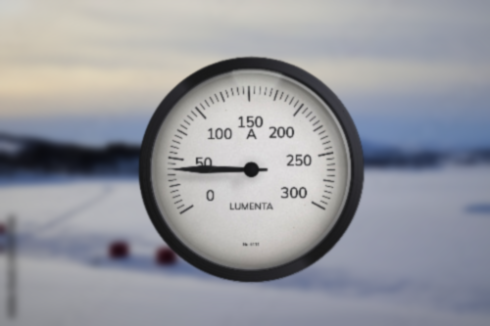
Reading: 40 A
